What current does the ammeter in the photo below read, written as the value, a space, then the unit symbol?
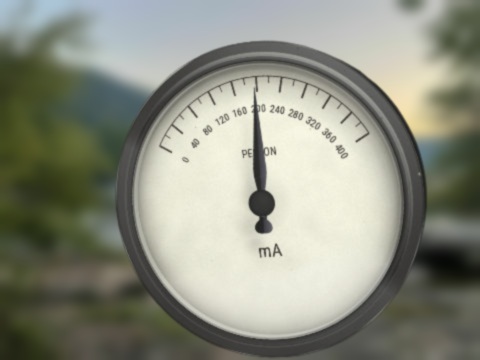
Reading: 200 mA
